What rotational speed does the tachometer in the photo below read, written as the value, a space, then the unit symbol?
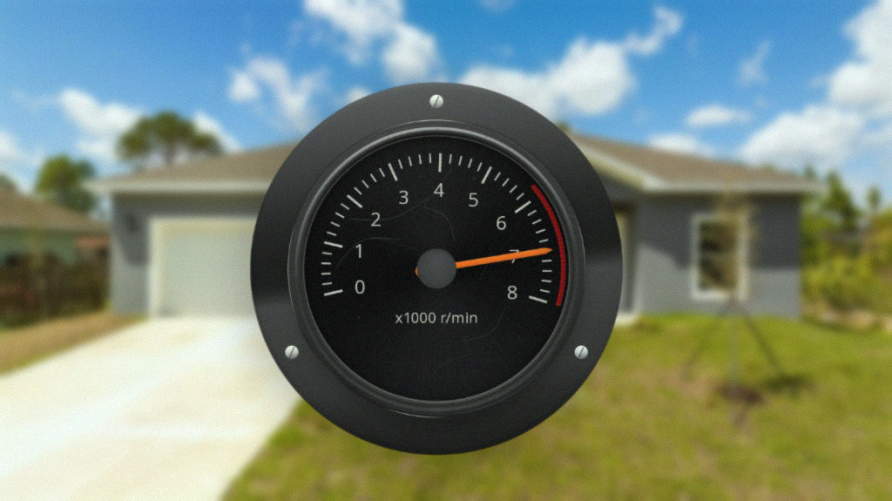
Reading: 7000 rpm
